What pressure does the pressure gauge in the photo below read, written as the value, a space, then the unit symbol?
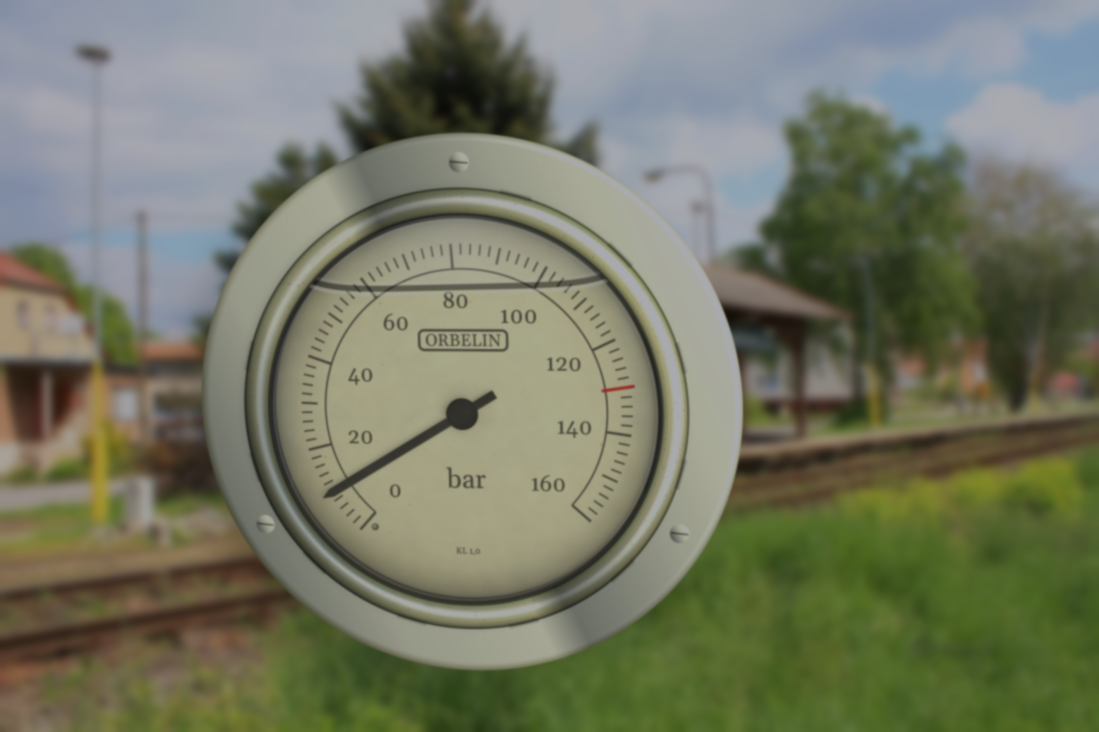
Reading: 10 bar
